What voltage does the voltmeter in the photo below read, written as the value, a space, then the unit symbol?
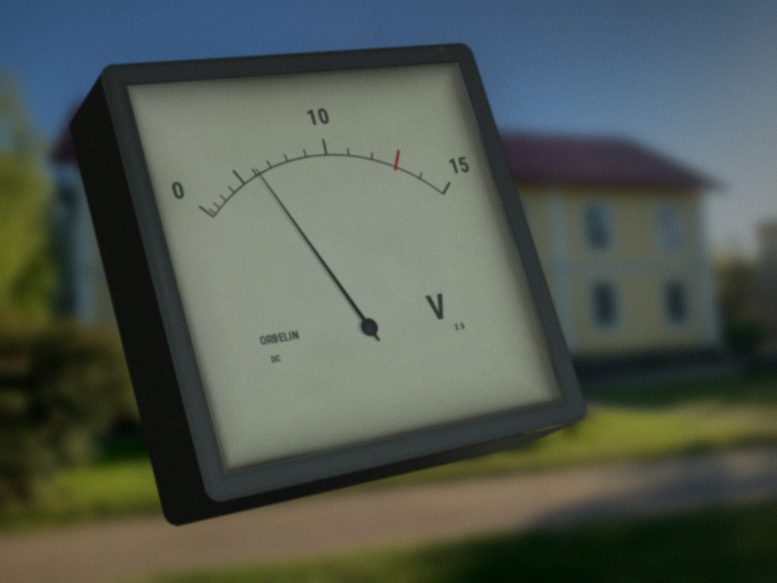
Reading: 6 V
